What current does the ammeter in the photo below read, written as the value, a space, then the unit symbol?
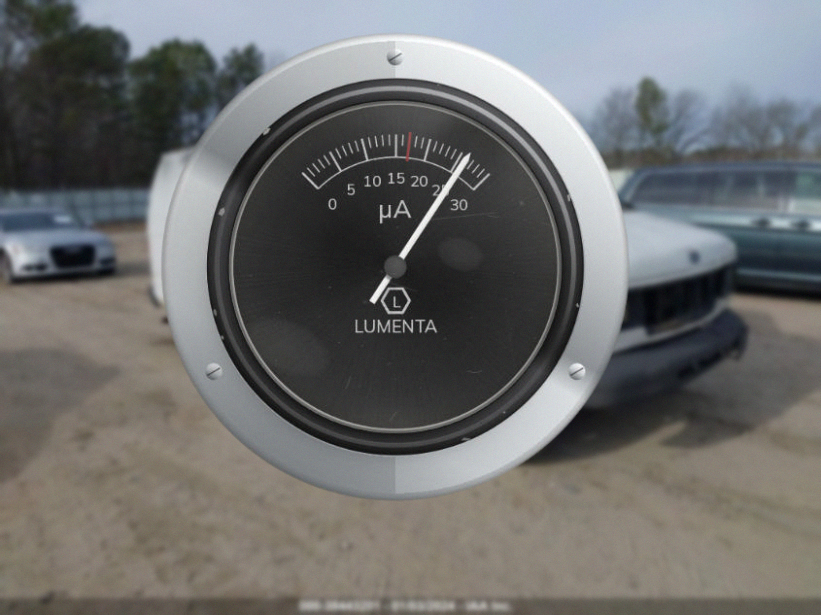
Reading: 26 µA
